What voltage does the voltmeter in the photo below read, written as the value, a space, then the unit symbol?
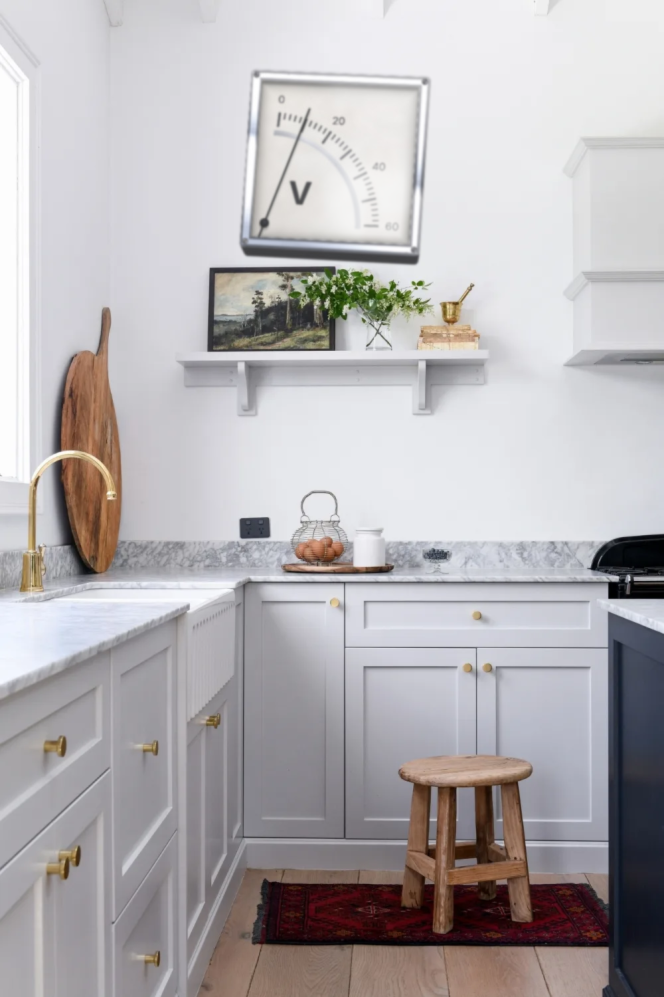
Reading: 10 V
